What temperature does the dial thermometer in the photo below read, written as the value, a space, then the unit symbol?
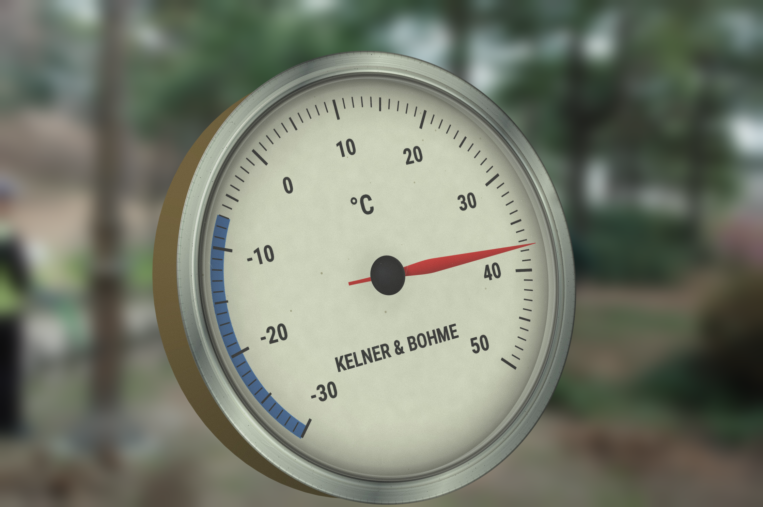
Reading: 37.5 °C
